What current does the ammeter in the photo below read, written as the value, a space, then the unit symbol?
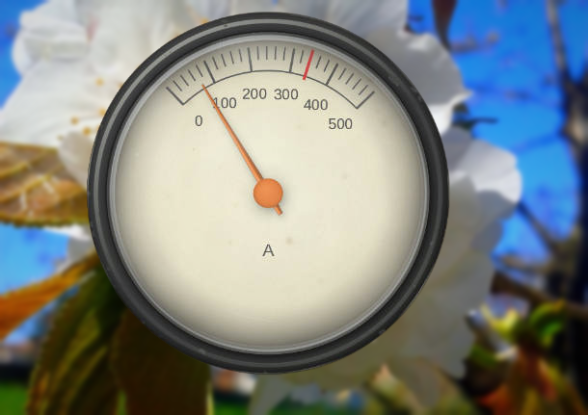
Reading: 70 A
